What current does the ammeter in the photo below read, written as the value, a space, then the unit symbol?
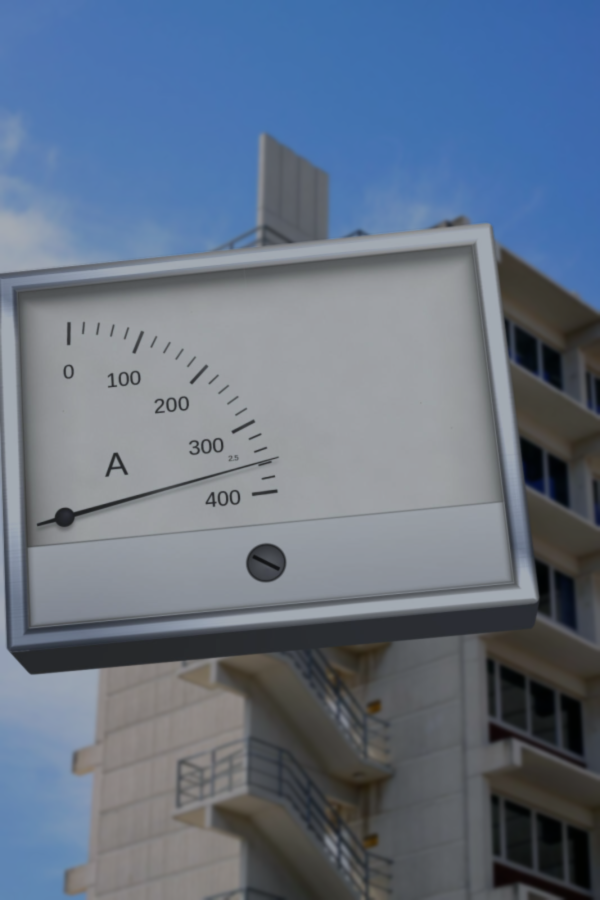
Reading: 360 A
